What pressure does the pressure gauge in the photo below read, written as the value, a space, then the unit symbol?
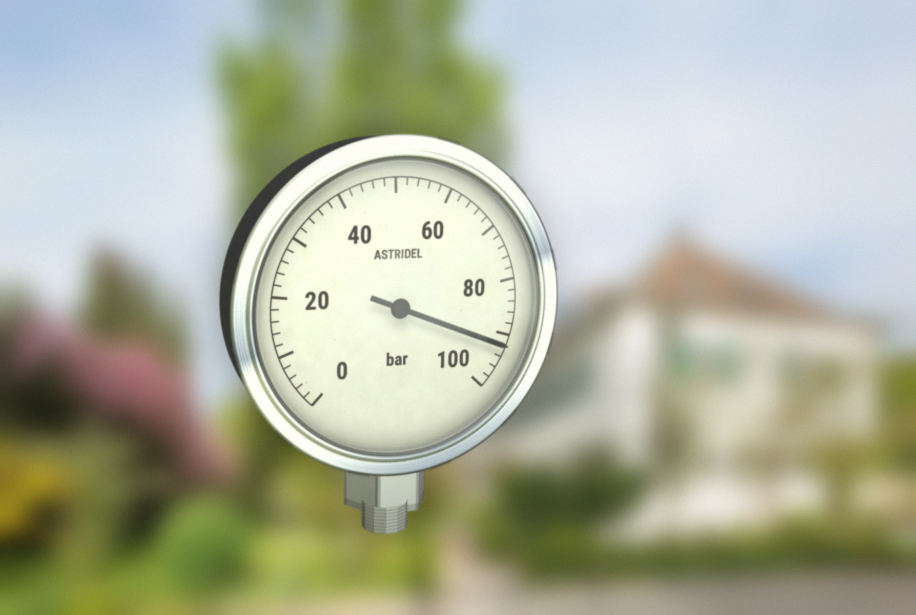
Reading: 92 bar
